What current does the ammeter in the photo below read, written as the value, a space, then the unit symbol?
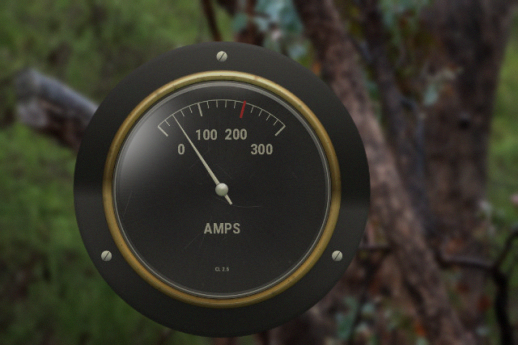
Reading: 40 A
